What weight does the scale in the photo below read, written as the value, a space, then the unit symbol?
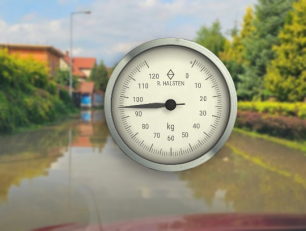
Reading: 95 kg
